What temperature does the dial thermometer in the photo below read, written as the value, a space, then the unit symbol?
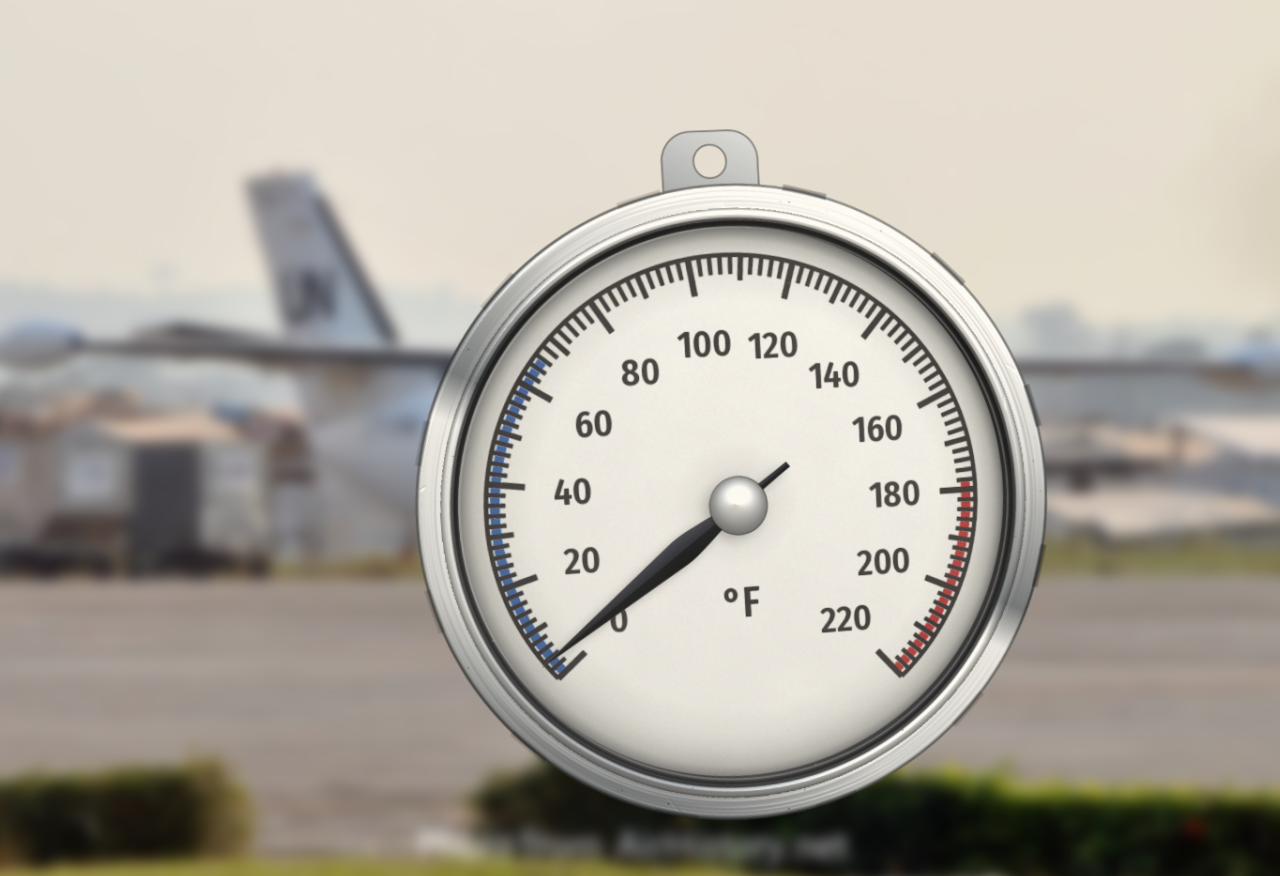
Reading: 4 °F
